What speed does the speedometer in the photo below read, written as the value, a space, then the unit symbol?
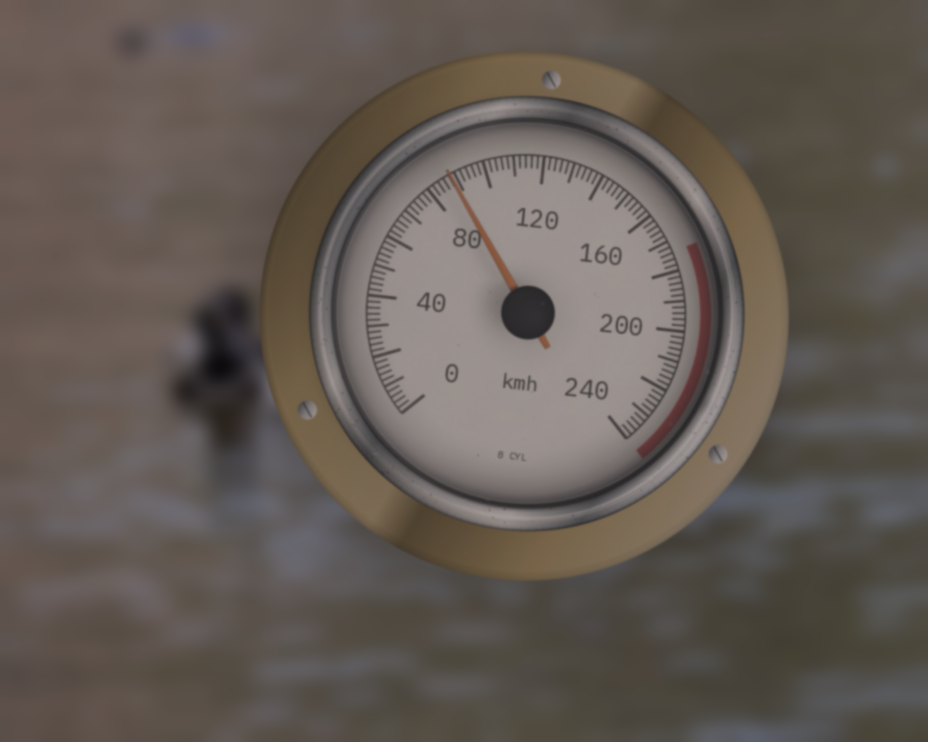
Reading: 88 km/h
